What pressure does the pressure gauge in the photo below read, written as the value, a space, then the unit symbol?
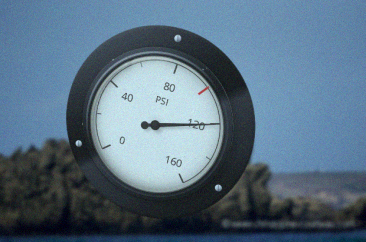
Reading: 120 psi
